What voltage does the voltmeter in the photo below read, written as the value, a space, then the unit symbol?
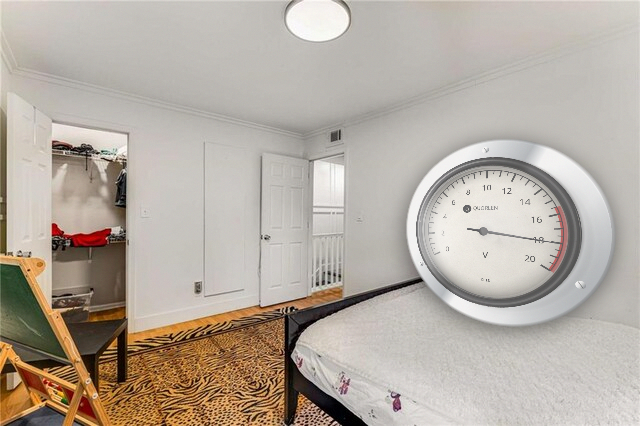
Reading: 18 V
